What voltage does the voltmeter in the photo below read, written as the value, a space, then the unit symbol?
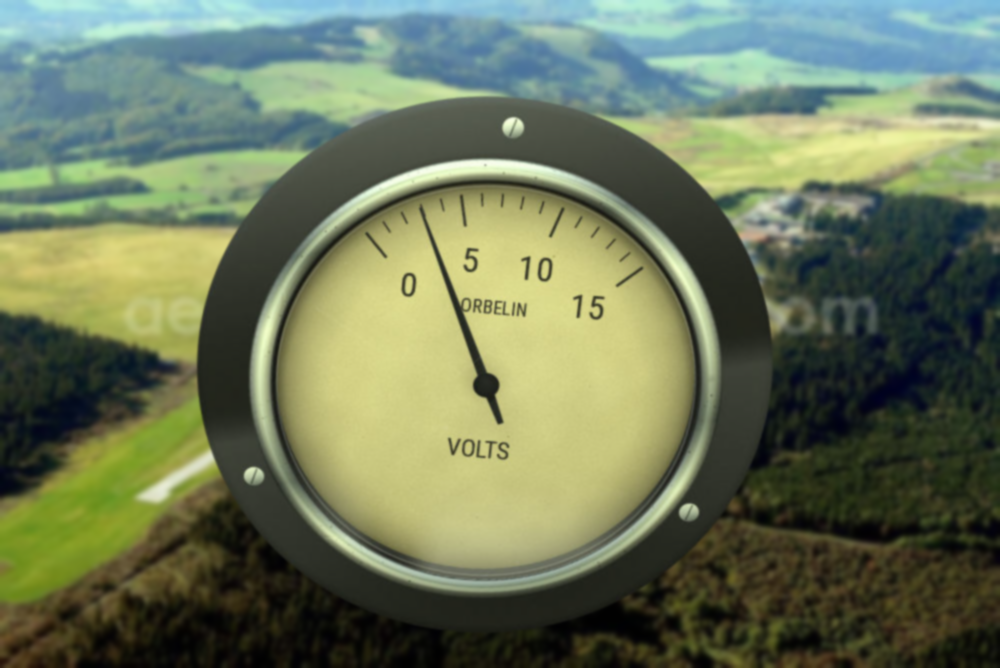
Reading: 3 V
